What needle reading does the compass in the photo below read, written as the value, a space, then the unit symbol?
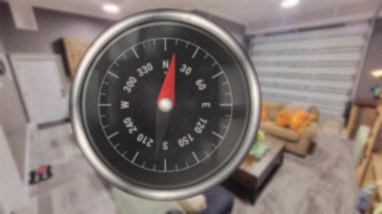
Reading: 10 °
